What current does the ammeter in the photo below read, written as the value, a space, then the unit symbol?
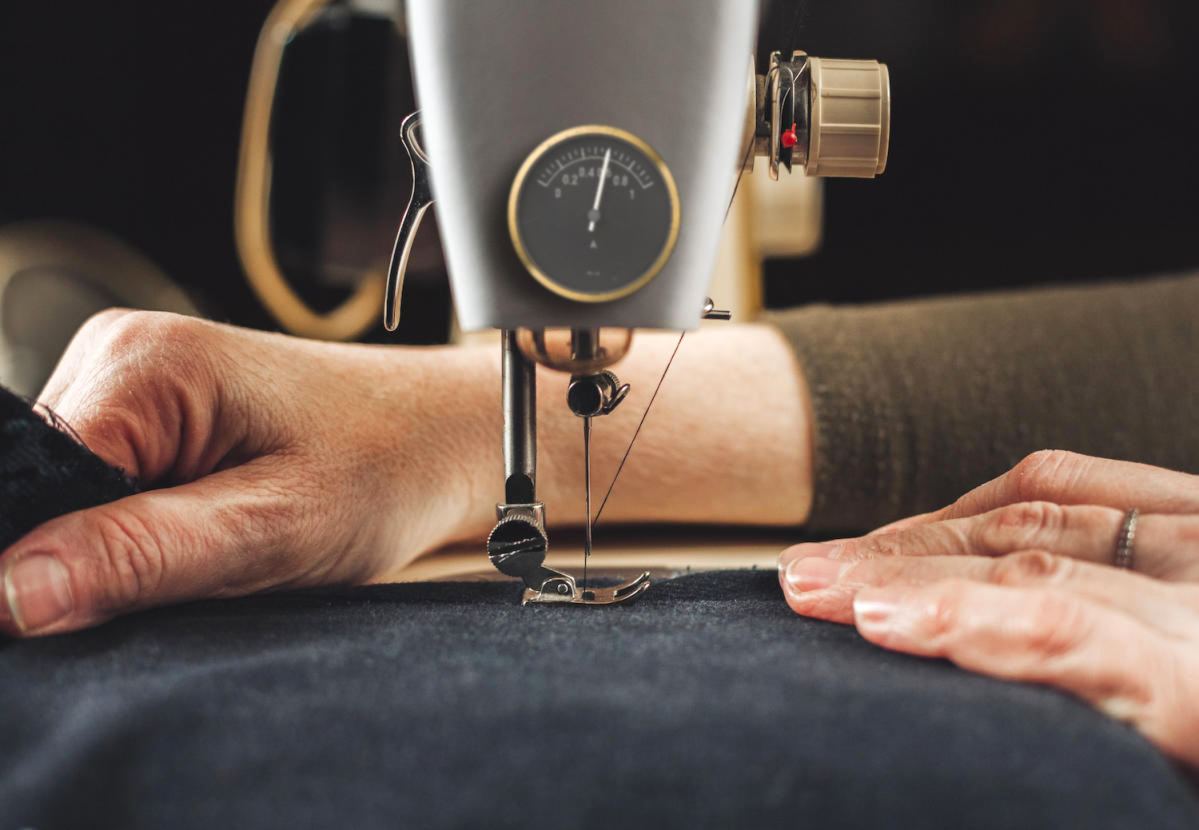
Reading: 0.6 A
